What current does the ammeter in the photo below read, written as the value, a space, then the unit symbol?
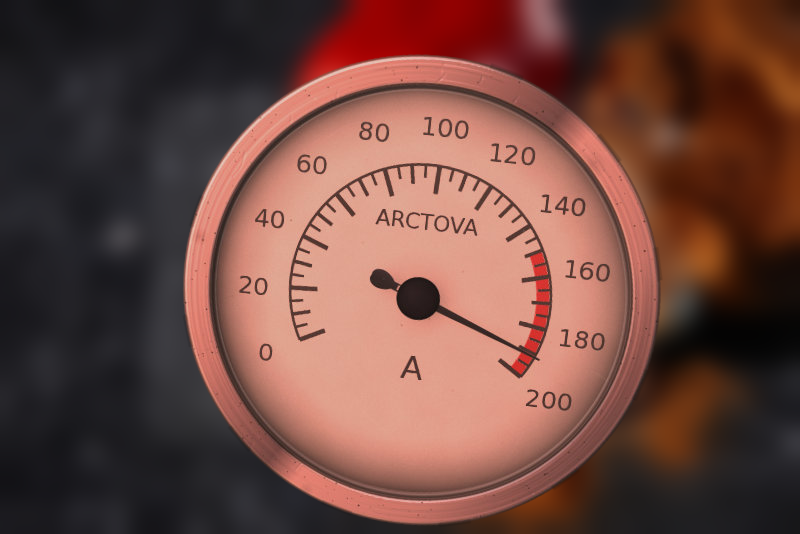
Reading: 190 A
